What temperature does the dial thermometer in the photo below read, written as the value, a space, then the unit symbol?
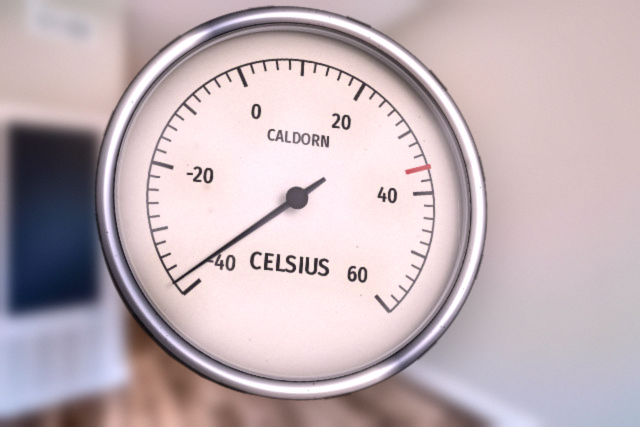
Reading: -38 °C
